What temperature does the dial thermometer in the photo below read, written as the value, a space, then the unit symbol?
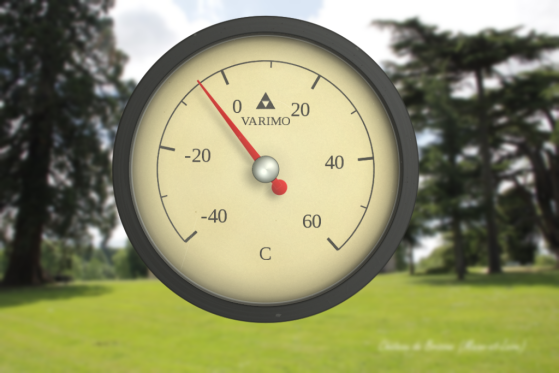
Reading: -5 °C
